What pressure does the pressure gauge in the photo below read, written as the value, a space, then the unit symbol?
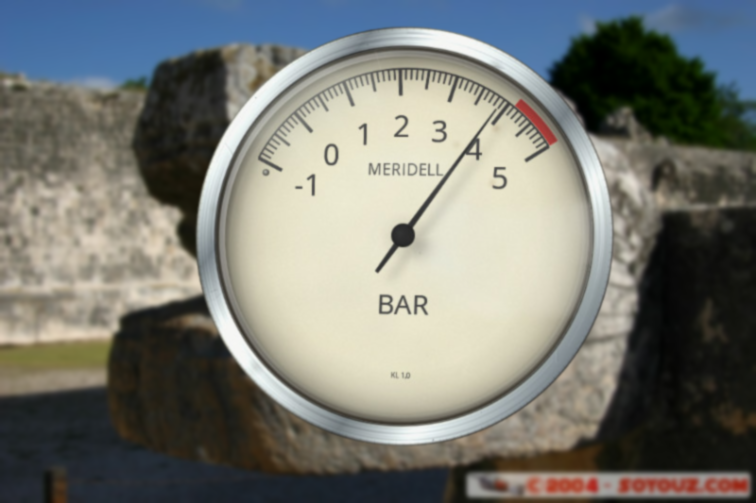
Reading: 3.9 bar
